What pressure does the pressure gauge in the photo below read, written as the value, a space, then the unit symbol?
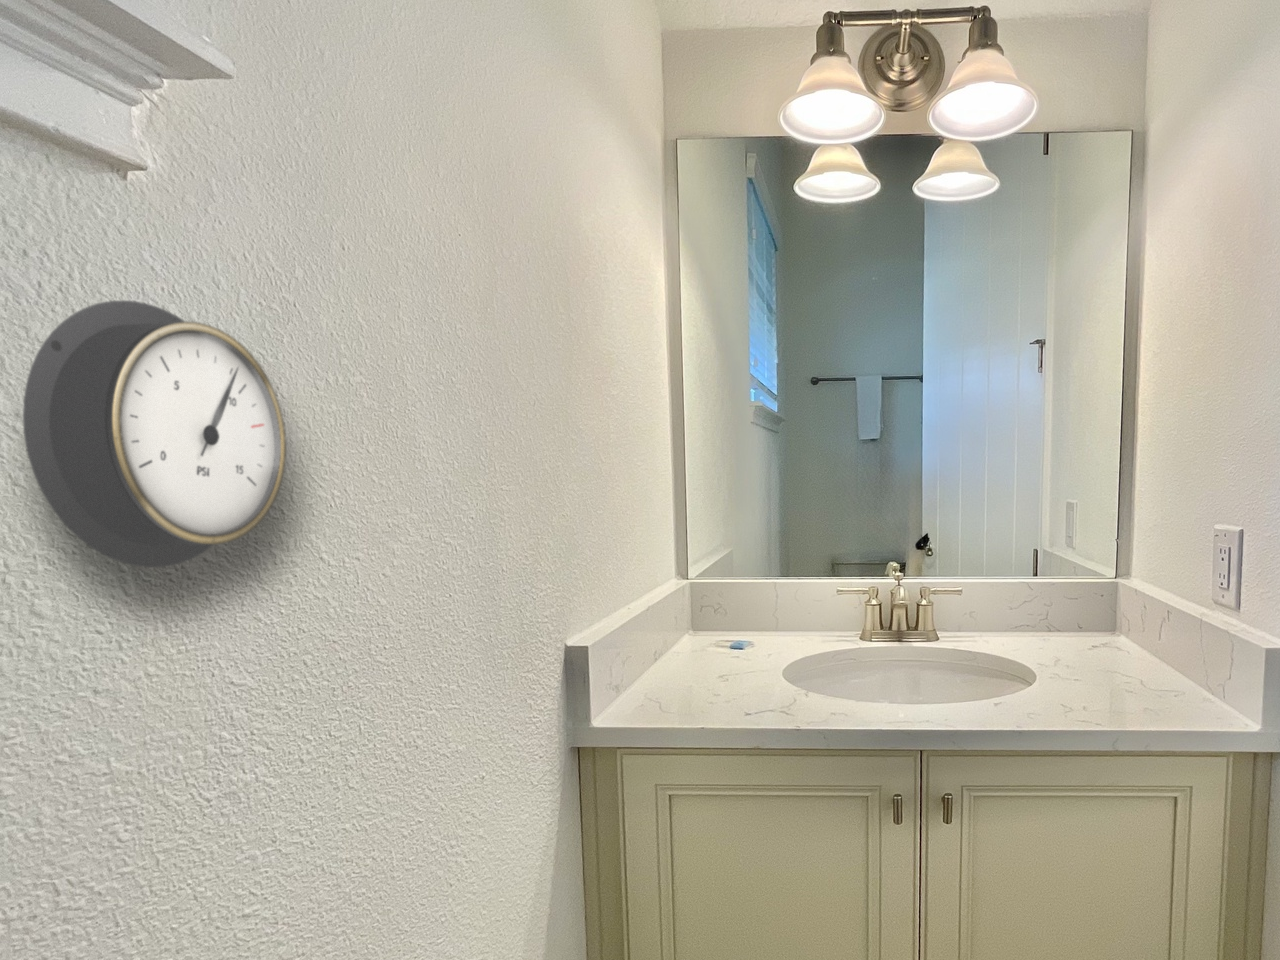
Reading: 9 psi
